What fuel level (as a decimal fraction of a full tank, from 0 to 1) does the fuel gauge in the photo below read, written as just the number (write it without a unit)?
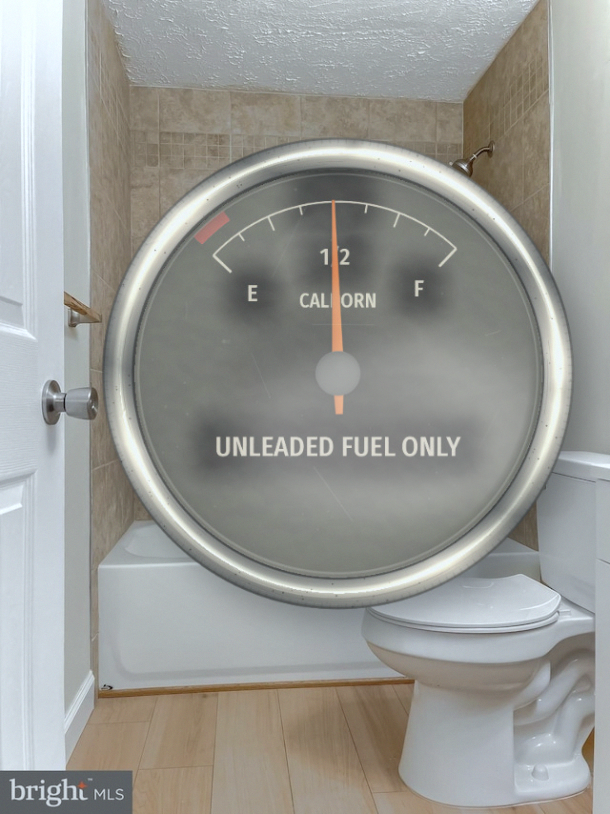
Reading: 0.5
